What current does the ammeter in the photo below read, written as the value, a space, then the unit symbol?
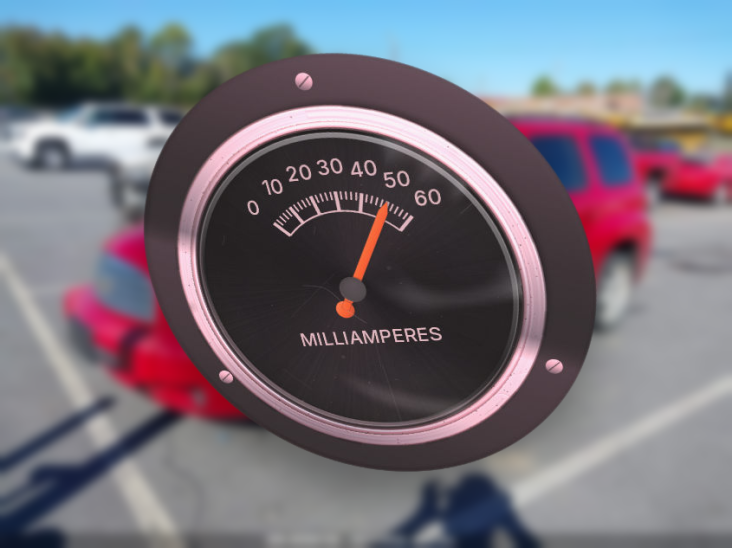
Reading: 50 mA
